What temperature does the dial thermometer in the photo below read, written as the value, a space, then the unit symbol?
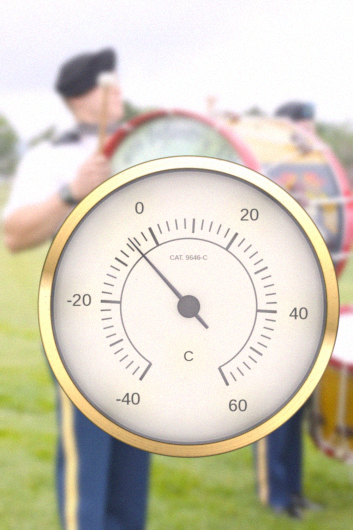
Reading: -5 °C
